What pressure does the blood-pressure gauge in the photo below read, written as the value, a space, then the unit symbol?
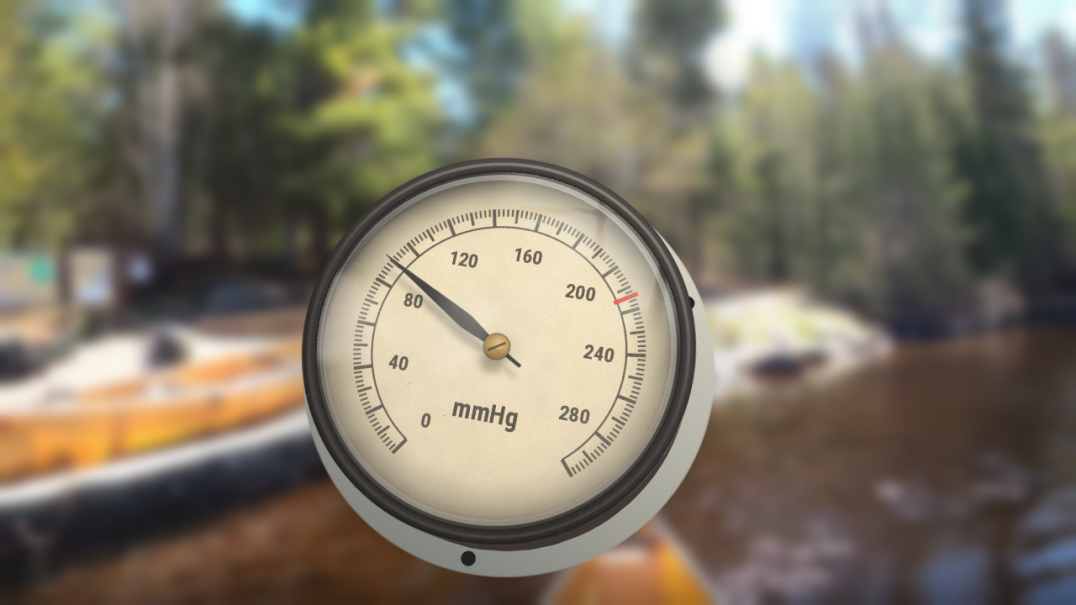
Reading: 90 mmHg
